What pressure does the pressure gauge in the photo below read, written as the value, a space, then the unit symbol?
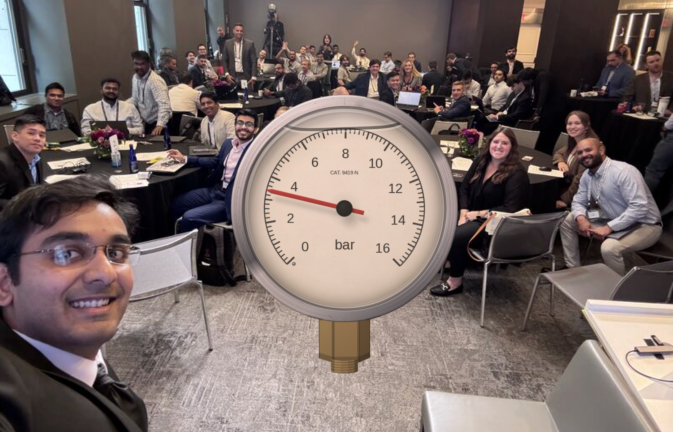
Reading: 3.4 bar
